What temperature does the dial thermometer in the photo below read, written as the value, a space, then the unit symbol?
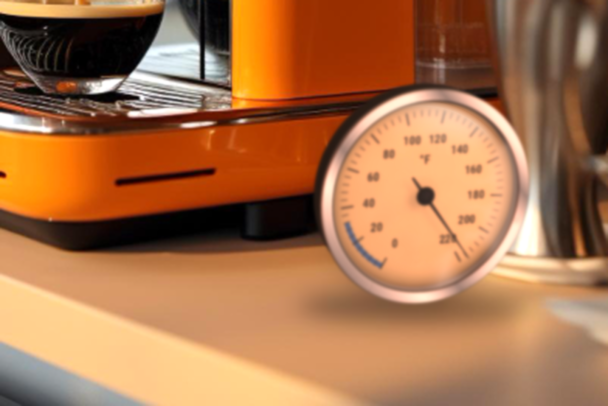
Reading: 216 °F
